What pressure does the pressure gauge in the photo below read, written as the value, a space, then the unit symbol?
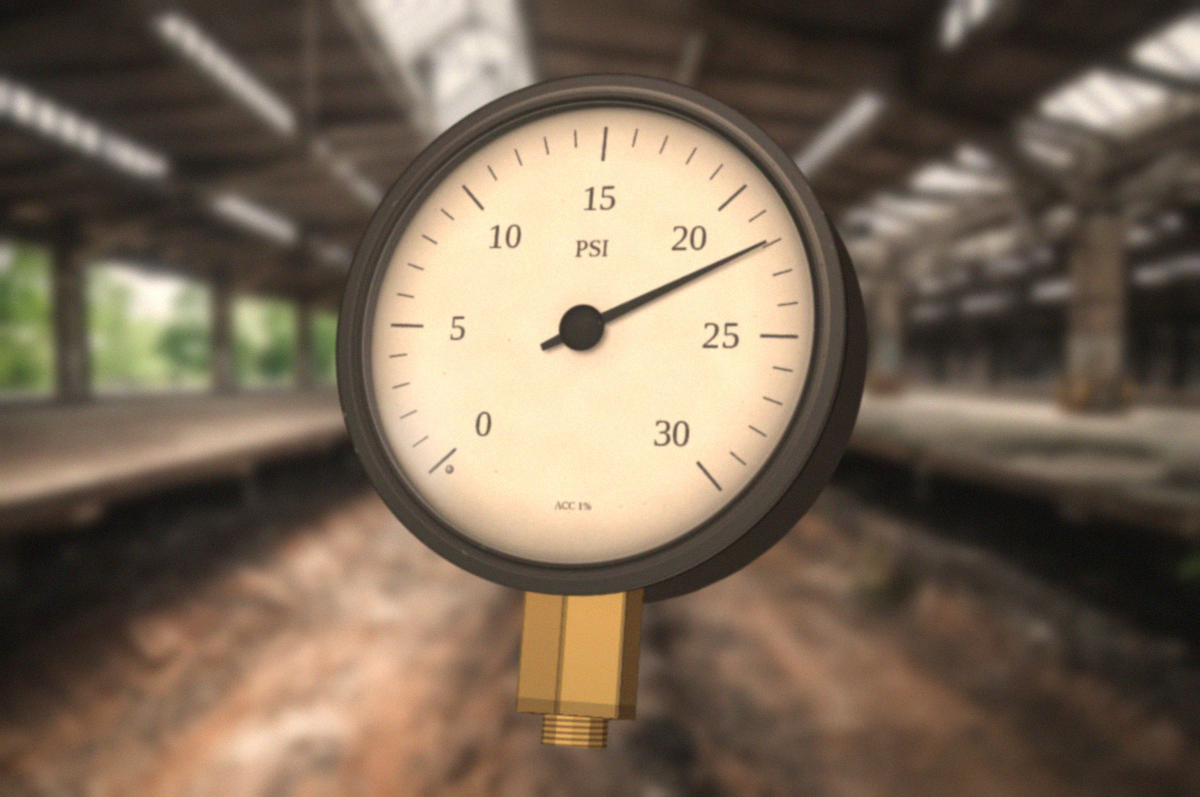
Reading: 22 psi
